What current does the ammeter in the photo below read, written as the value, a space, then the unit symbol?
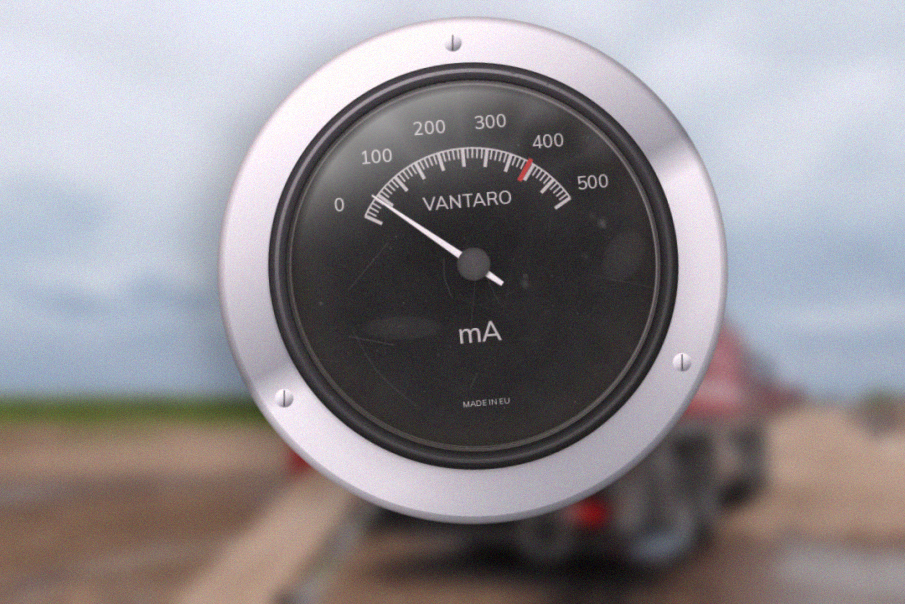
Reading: 40 mA
